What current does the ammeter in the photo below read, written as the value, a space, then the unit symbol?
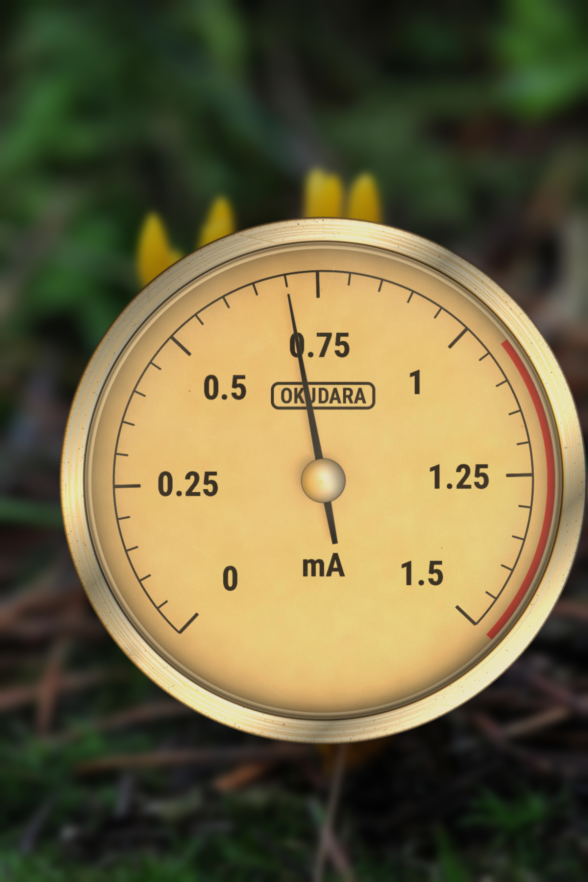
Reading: 0.7 mA
